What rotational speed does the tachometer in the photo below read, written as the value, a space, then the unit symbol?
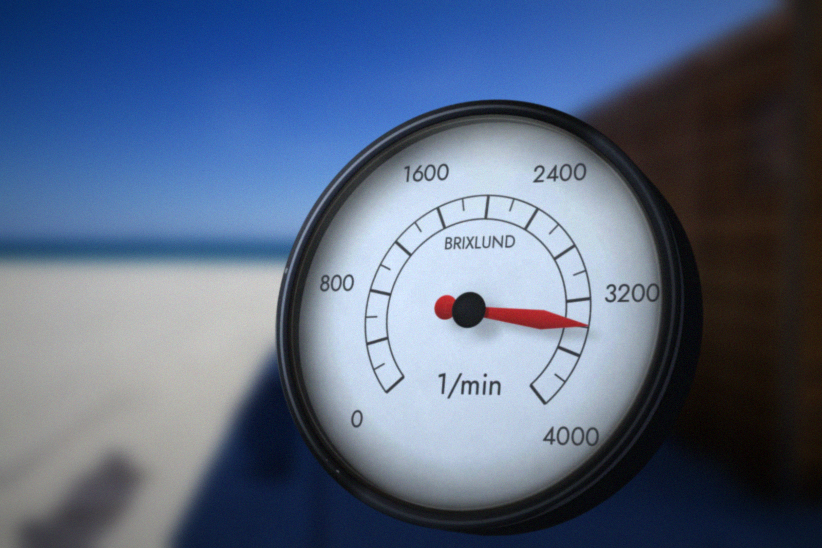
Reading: 3400 rpm
